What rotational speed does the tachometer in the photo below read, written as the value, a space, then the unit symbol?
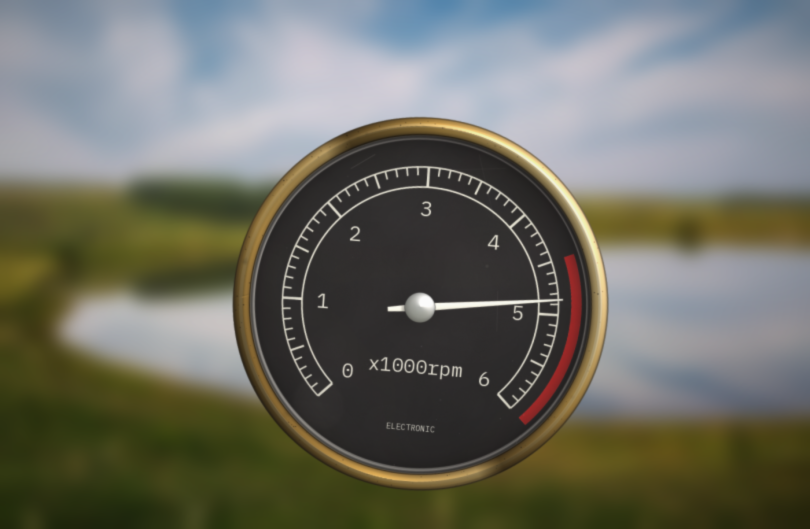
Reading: 4850 rpm
